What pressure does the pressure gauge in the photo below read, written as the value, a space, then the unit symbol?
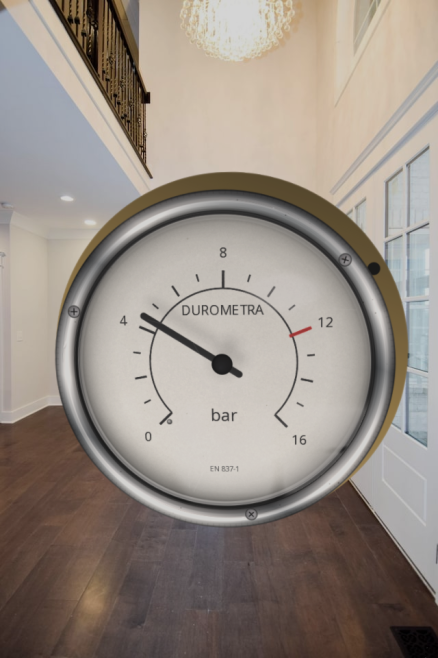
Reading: 4.5 bar
